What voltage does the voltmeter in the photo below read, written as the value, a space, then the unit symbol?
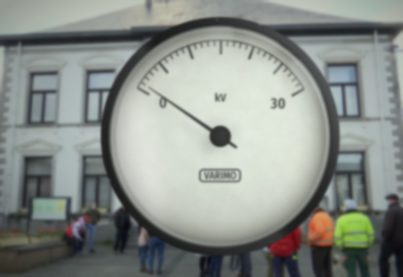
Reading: 1 kV
